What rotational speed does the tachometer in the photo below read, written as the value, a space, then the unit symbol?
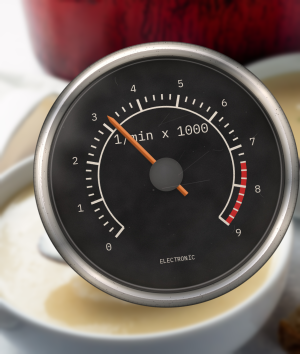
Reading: 3200 rpm
